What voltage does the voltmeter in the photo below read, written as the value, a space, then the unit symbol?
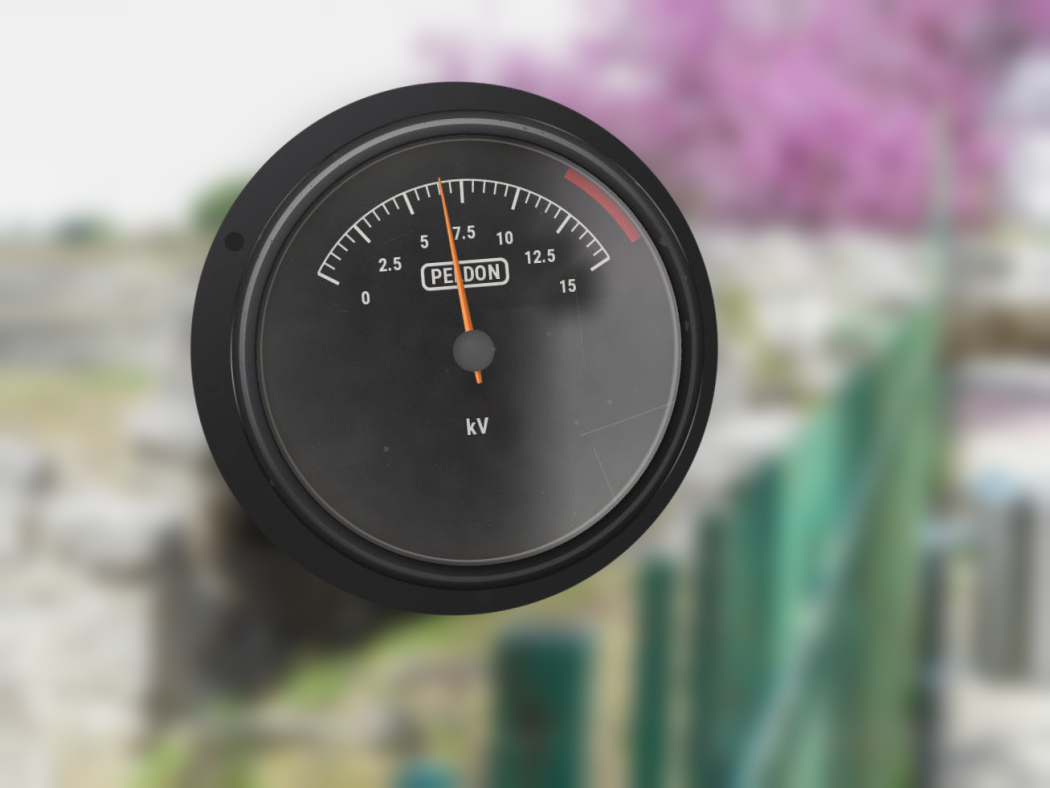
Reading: 6.5 kV
